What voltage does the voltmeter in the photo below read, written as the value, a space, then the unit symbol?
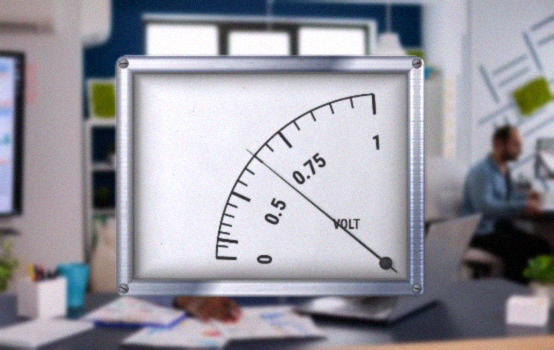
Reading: 0.65 V
